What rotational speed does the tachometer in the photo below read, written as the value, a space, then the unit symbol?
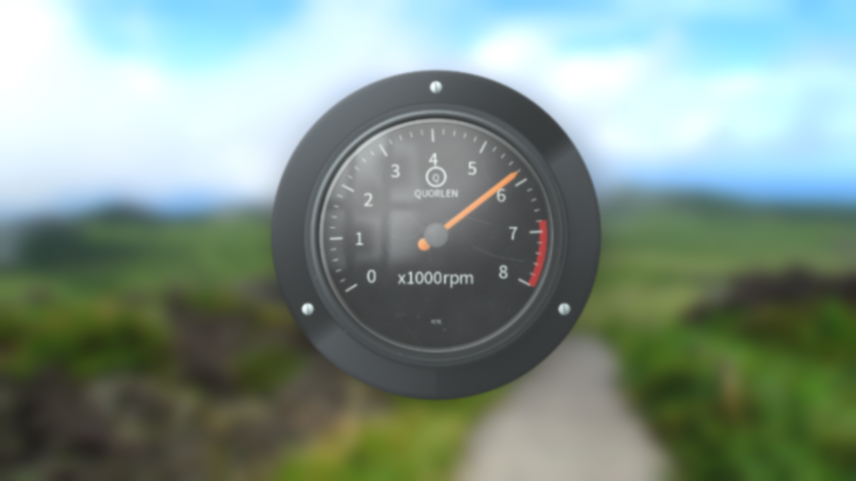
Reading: 5800 rpm
